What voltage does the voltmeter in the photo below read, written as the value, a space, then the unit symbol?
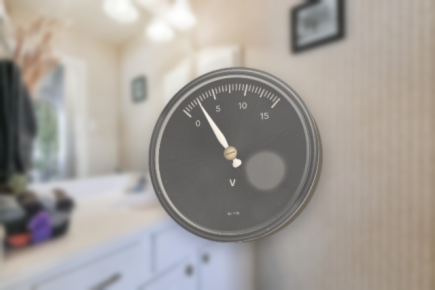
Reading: 2.5 V
